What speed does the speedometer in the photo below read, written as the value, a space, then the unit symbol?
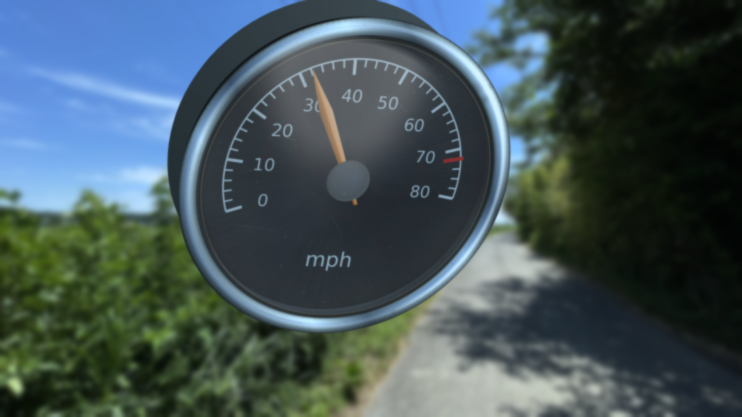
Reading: 32 mph
